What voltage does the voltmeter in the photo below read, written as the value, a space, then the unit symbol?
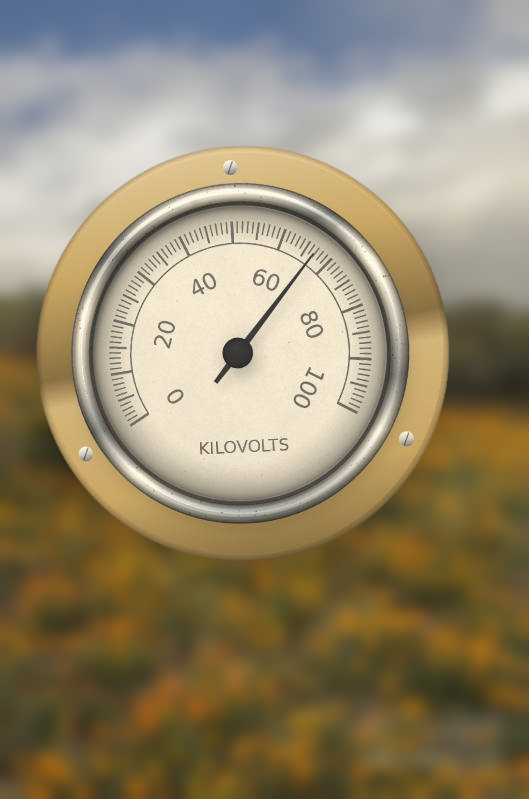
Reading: 67 kV
